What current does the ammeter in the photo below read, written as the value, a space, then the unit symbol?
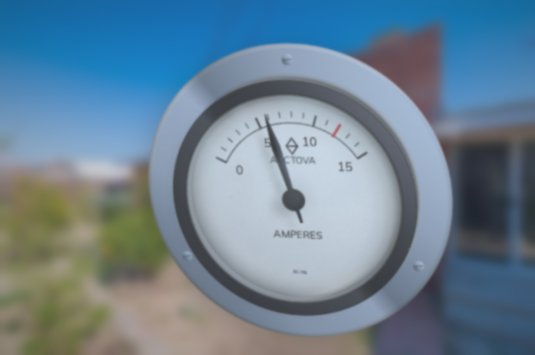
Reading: 6 A
